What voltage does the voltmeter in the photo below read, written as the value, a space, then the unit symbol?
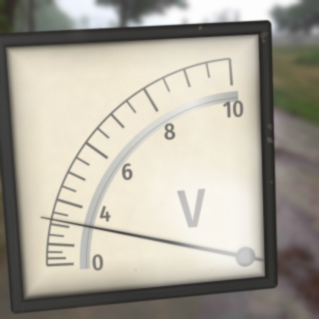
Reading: 3.25 V
